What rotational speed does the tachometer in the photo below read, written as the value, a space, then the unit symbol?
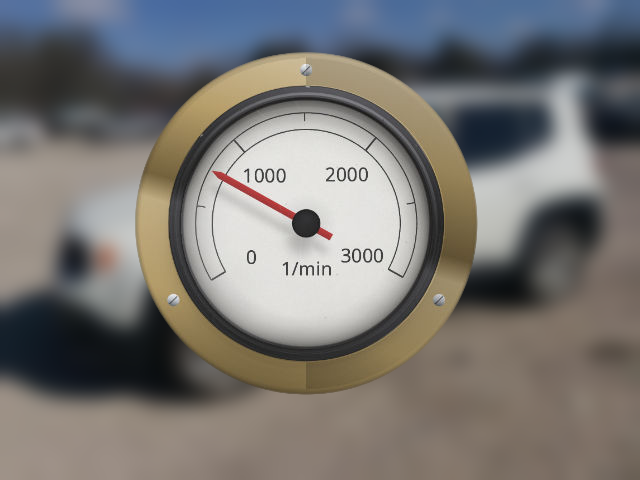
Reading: 750 rpm
